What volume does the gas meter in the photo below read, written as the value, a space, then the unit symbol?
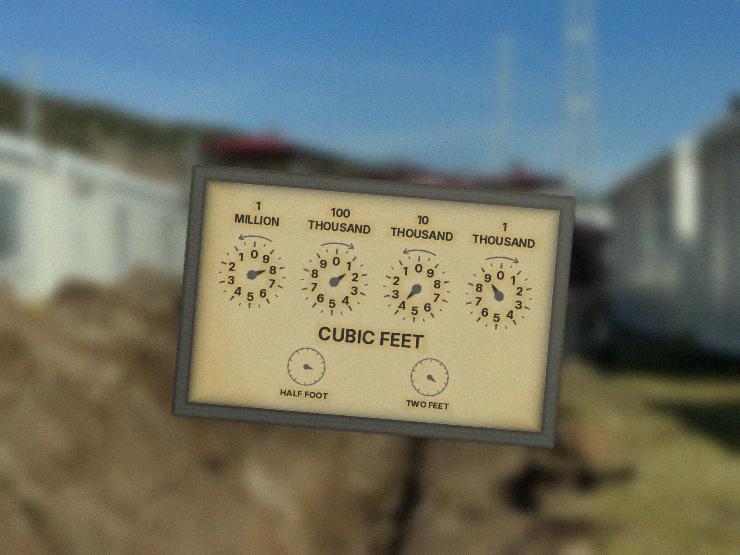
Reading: 813900 ft³
